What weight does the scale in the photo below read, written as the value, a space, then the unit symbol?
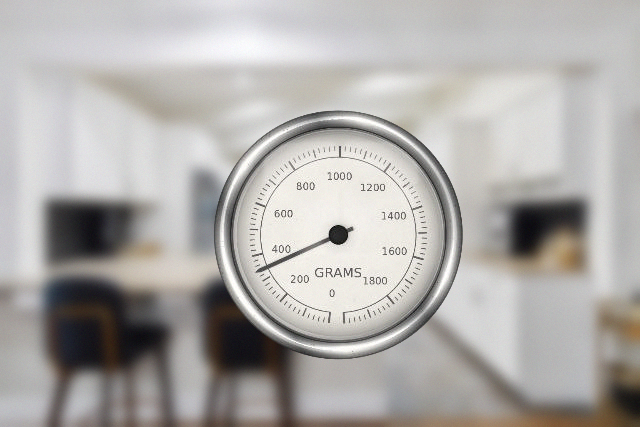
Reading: 340 g
